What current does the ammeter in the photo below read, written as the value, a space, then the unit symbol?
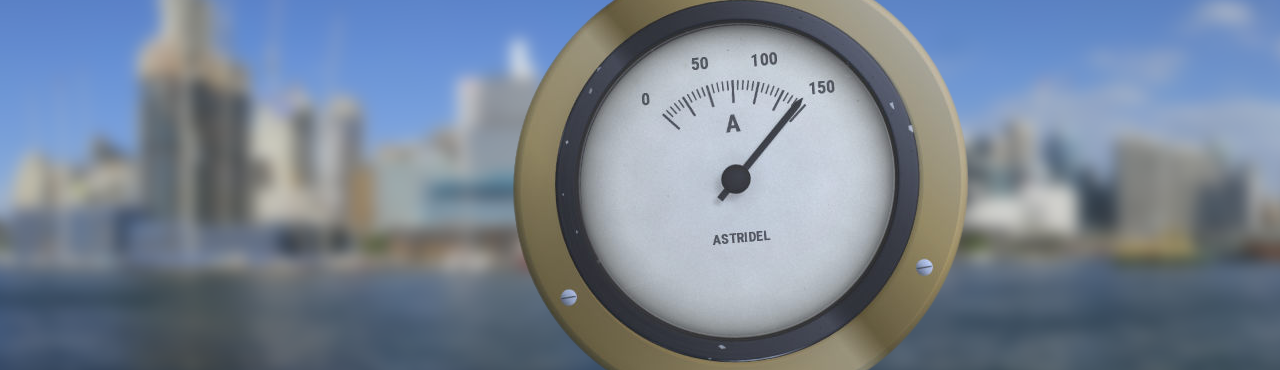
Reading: 145 A
